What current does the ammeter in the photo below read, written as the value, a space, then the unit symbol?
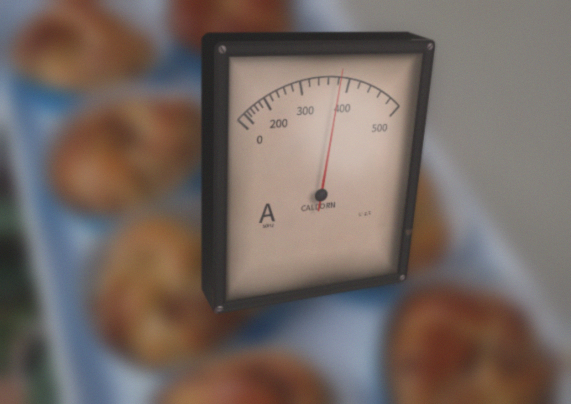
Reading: 380 A
